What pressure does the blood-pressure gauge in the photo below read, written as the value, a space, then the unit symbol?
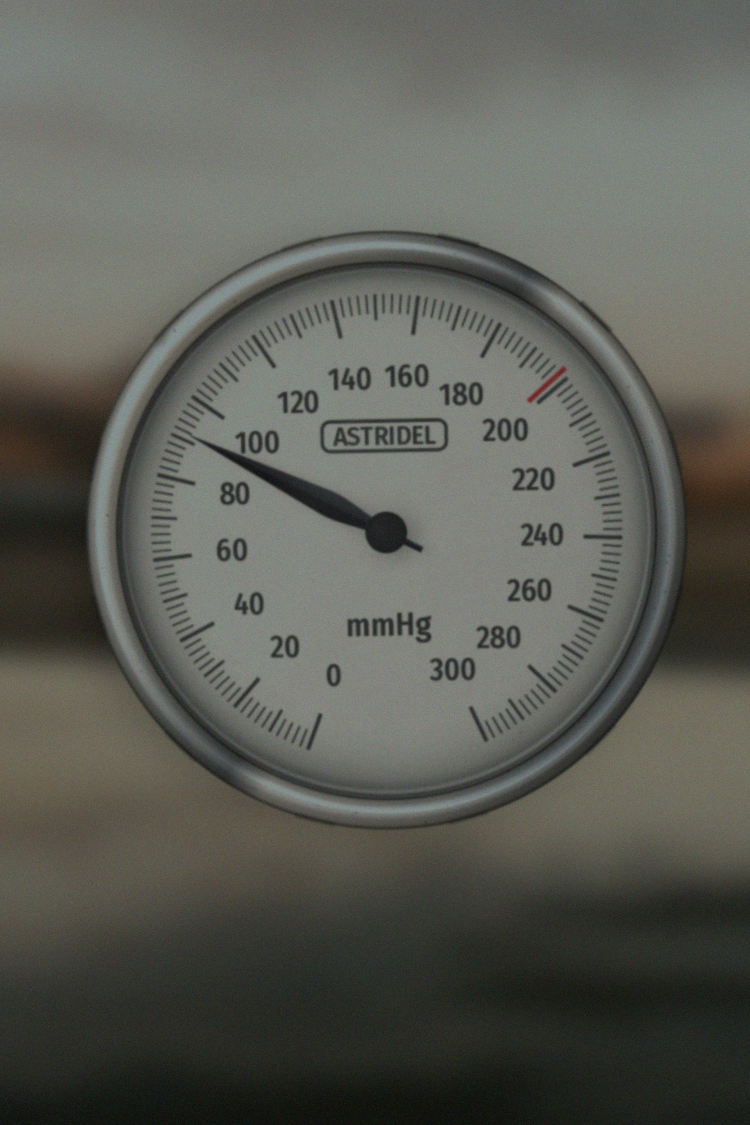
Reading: 92 mmHg
